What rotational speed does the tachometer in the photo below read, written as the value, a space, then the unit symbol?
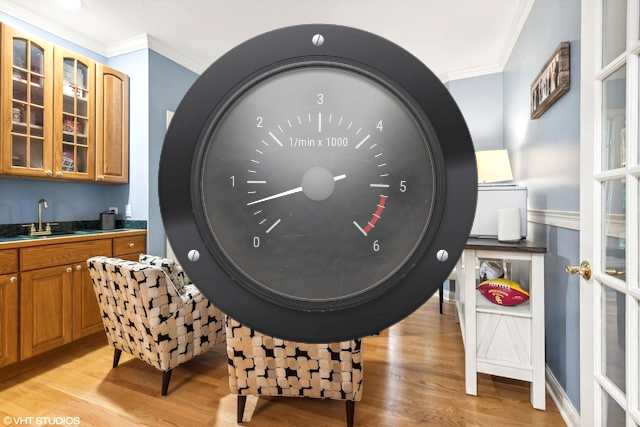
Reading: 600 rpm
